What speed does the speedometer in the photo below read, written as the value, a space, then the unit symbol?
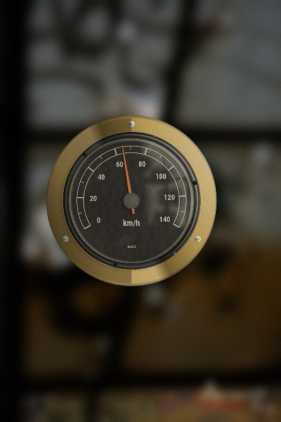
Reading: 65 km/h
